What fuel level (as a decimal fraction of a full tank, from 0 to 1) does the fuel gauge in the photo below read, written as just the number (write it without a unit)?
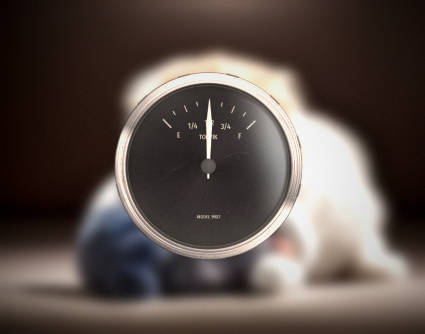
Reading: 0.5
